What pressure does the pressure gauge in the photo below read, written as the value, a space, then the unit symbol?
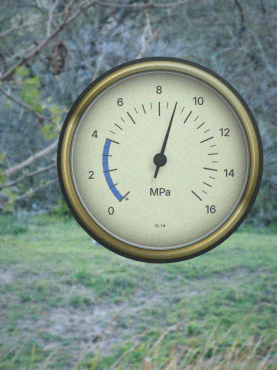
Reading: 9 MPa
